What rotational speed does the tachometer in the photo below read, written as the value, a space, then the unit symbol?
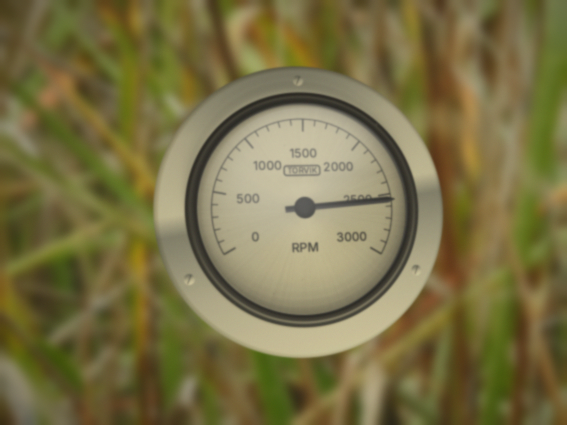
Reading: 2550 rpm
